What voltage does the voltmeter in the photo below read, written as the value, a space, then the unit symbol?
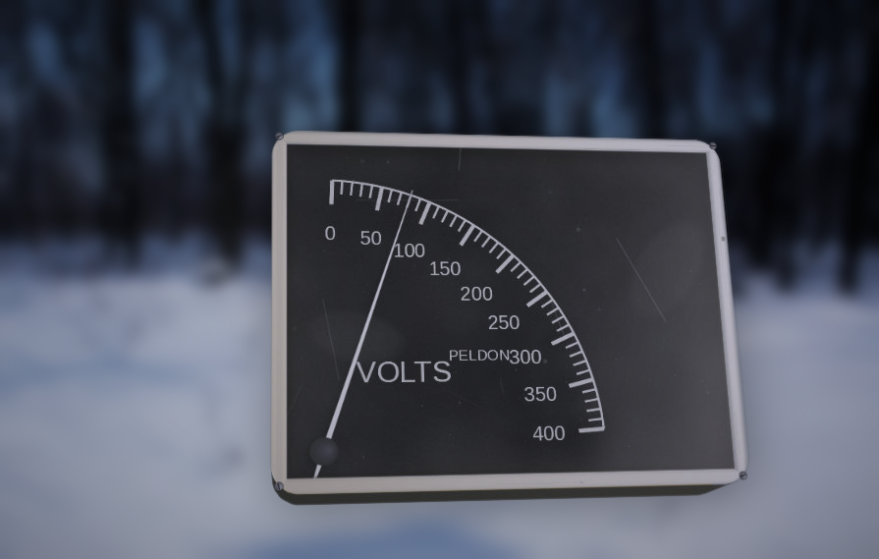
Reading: 80 V
